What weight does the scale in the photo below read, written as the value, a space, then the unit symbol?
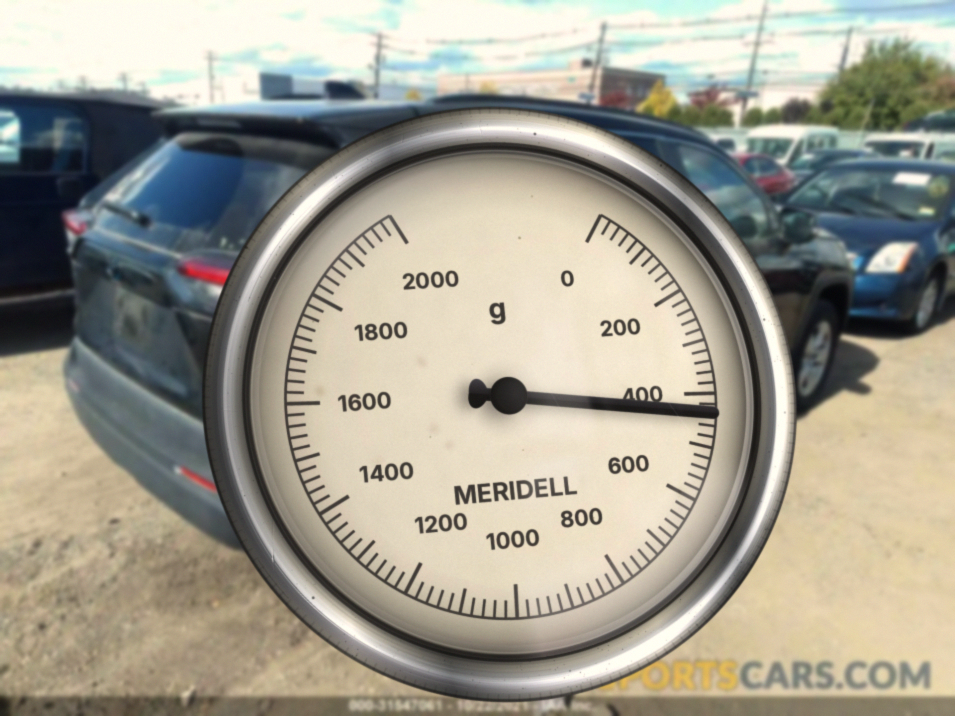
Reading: 440 g
